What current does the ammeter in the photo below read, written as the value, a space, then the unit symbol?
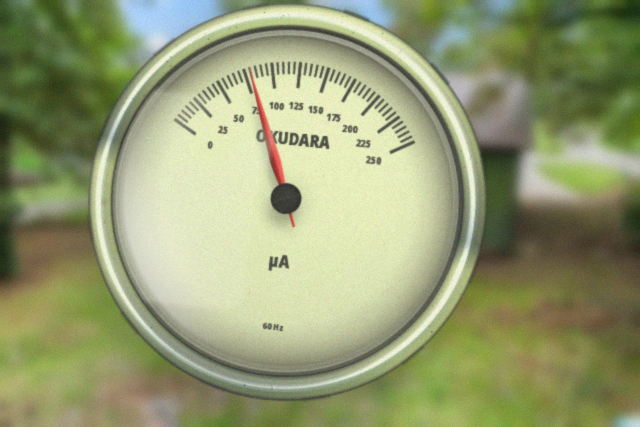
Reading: 80 µA
